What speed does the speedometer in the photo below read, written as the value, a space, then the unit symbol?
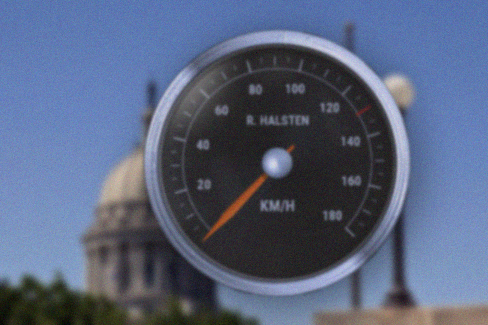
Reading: 0 km/h
